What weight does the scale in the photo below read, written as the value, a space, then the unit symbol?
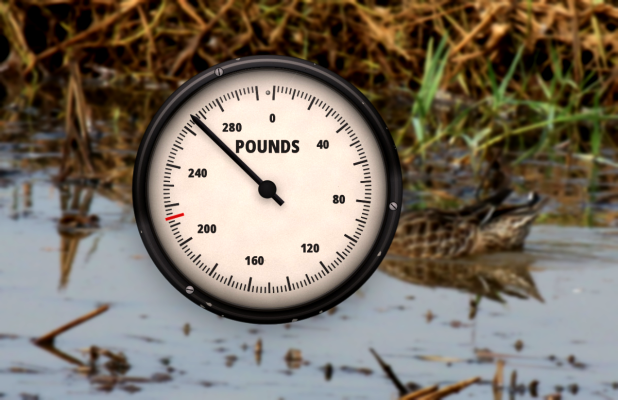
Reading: 266 lb
